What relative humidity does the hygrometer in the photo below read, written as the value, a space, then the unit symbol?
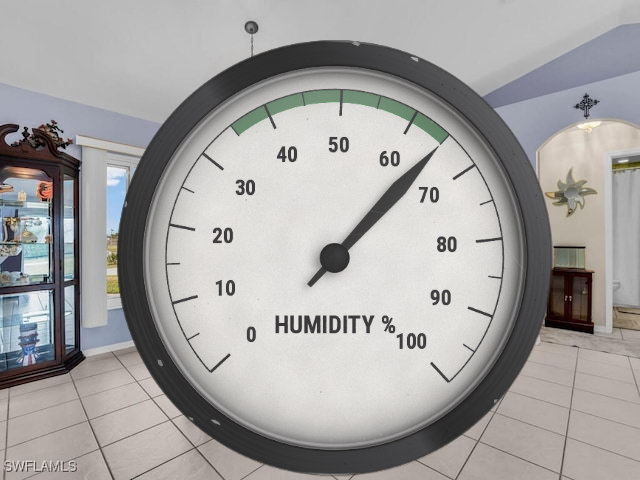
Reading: 65 %
